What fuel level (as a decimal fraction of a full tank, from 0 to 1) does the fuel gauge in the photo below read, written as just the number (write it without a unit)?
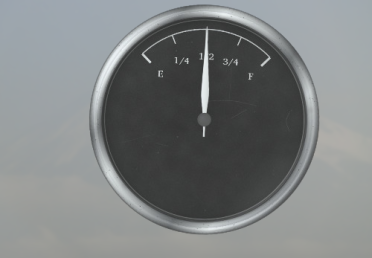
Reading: 0.5
